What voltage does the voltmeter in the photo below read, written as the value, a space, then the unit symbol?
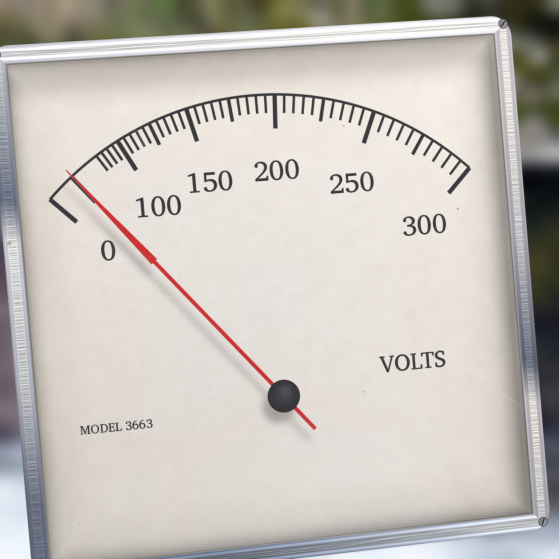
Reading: 50 V
